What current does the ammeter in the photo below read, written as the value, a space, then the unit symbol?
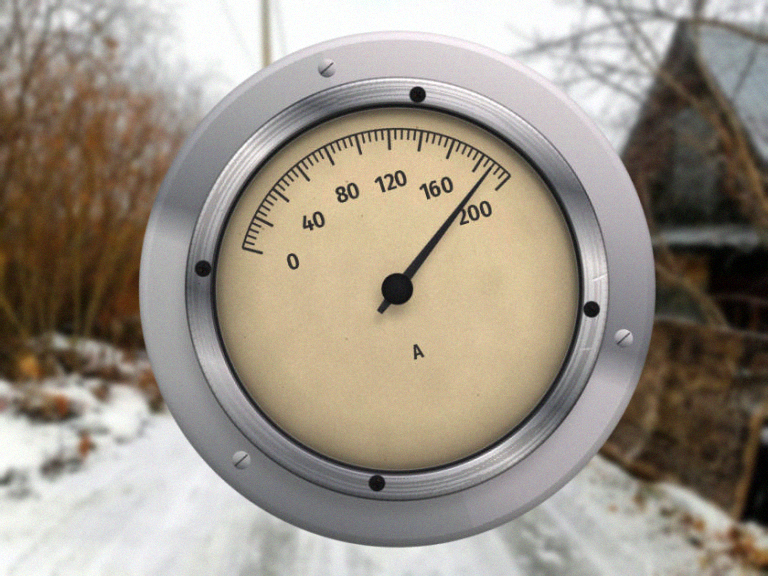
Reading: 188 A
